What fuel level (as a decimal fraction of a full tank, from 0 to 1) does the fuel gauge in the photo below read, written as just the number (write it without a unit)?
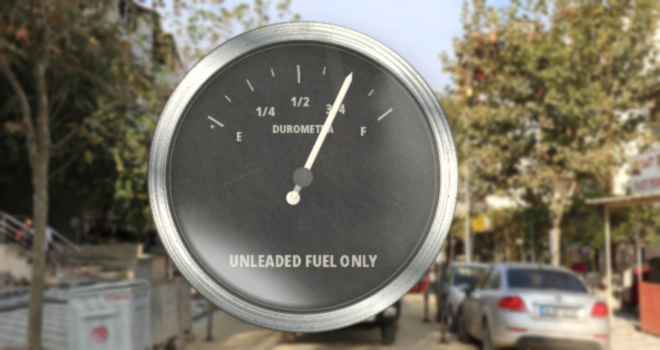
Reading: 0.75
